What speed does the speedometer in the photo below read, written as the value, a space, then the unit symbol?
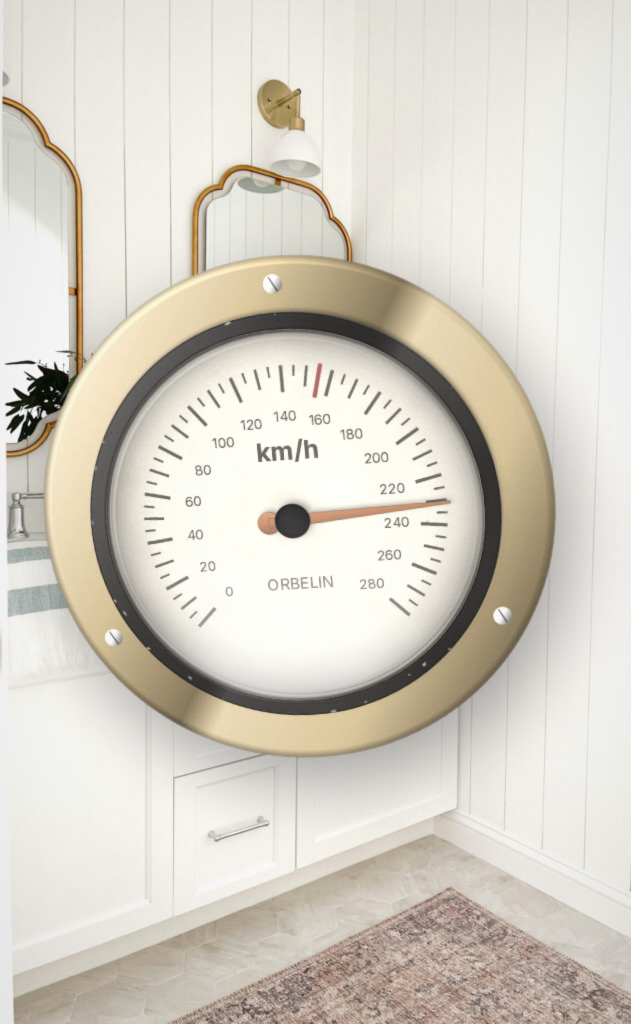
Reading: 230 km/h
